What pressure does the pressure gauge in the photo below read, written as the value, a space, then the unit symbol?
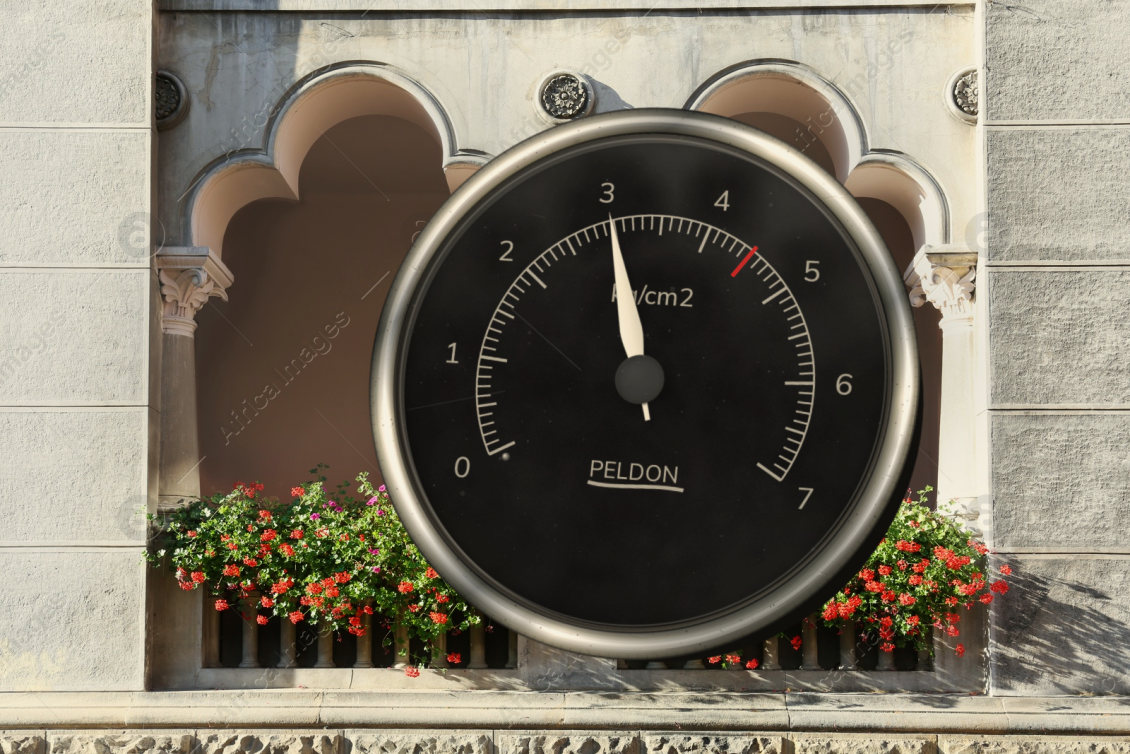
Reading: 3 kg/cm²
